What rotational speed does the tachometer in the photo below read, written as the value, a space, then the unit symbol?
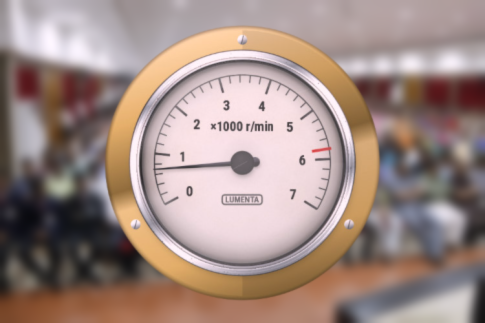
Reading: 700 rpm
